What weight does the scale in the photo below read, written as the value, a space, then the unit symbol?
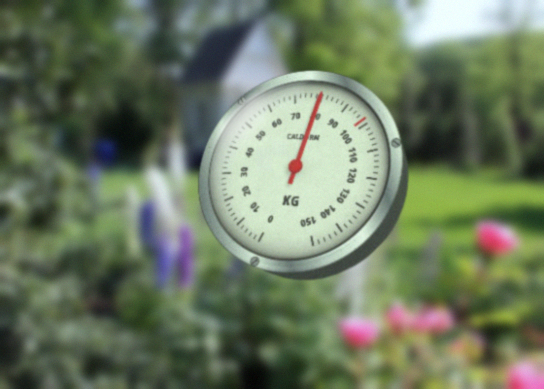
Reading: 80 kg
